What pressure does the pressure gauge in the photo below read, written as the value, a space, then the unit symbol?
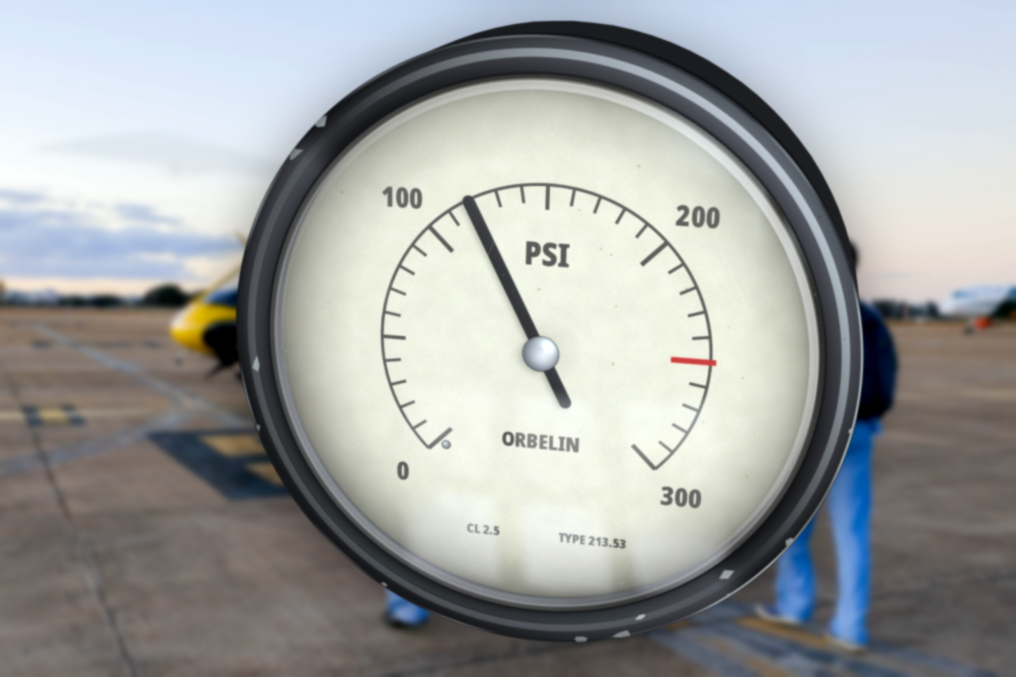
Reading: 120 psi
